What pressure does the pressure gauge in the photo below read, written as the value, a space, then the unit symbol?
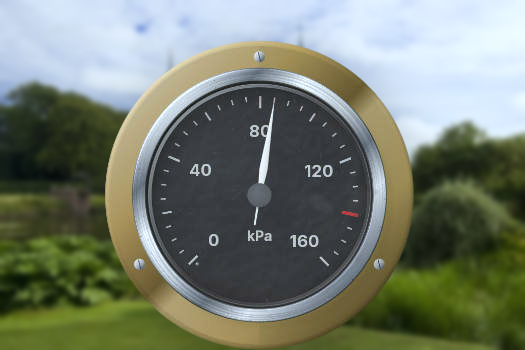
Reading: 85 kPa
